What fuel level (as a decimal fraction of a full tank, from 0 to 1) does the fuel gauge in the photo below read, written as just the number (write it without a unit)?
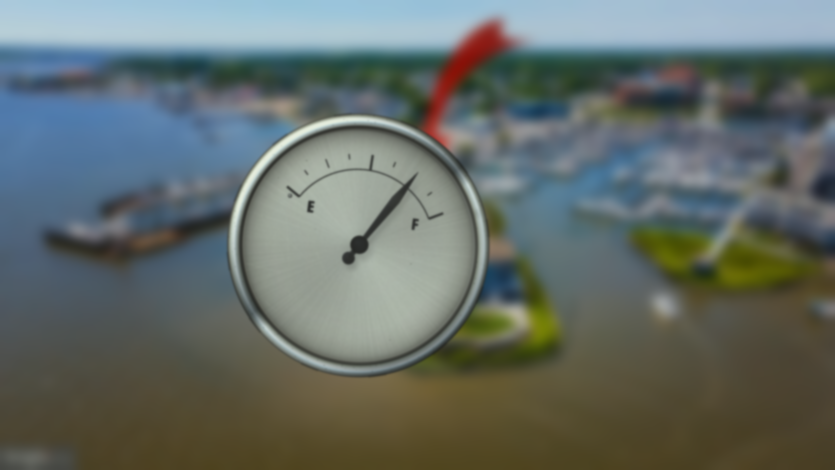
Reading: 0.75
